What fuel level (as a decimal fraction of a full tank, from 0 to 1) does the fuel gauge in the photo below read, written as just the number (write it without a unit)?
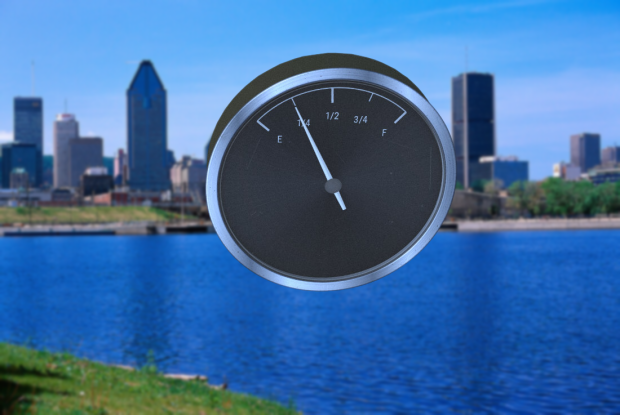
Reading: 0.25
